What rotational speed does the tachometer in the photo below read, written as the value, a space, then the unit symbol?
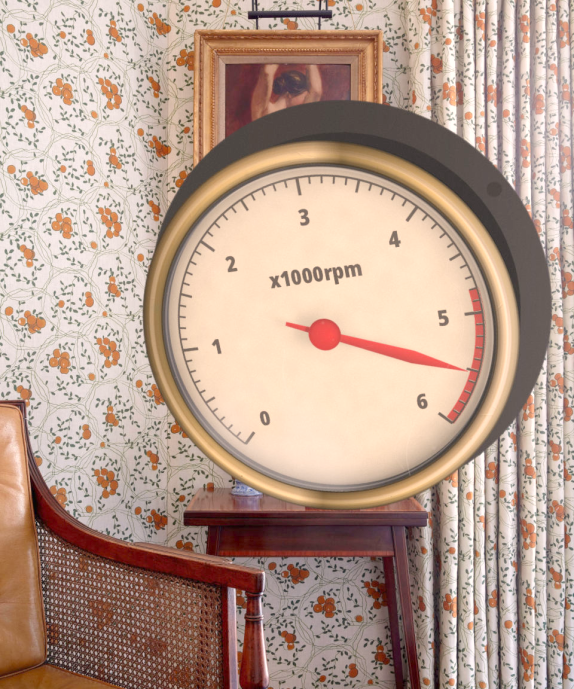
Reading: 5500 rpm
